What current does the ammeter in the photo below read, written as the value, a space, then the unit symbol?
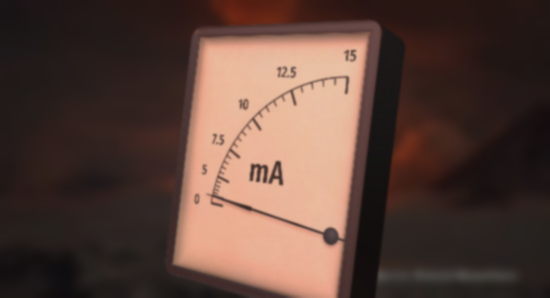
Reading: 2.5 mA
